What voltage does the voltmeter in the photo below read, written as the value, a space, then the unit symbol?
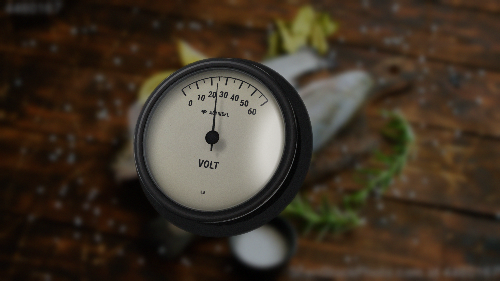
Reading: 25 V
